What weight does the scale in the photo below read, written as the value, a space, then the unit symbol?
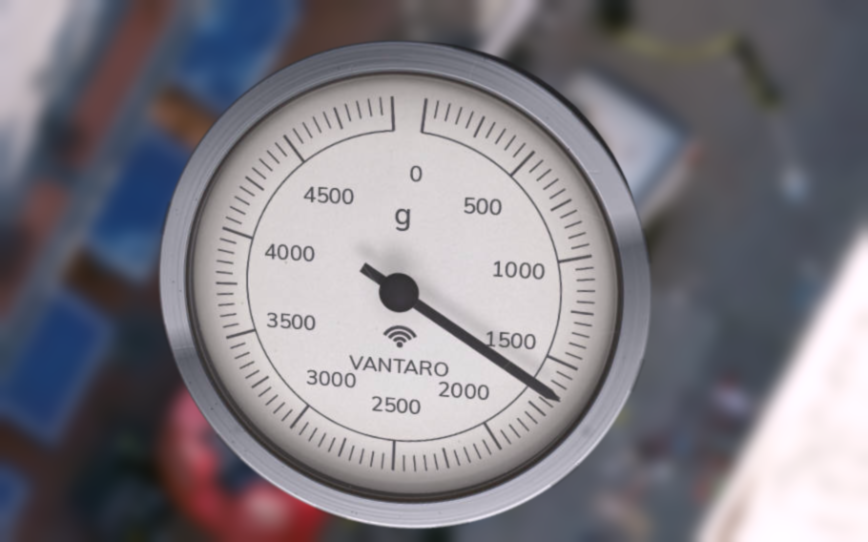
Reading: 1650 g
